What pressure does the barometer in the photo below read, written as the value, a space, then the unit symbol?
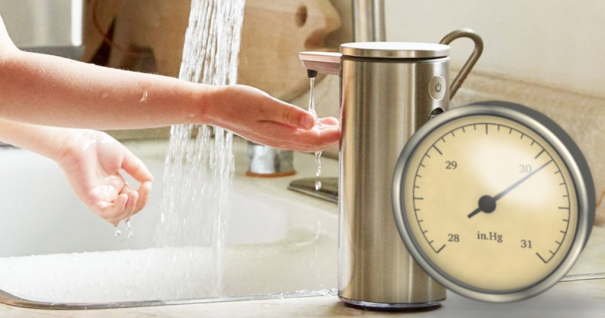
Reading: 30.1 inHg
